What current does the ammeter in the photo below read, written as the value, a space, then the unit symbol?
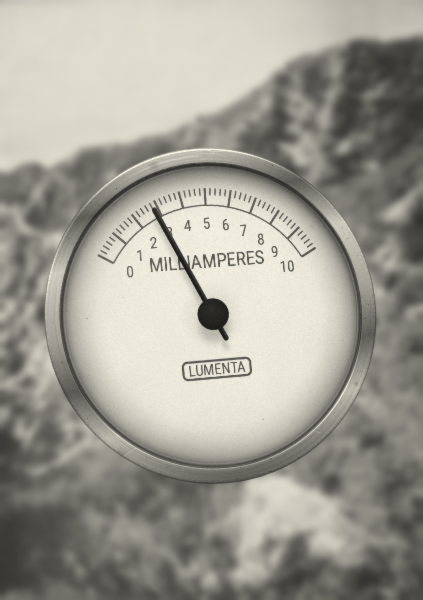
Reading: 2.8 mA
